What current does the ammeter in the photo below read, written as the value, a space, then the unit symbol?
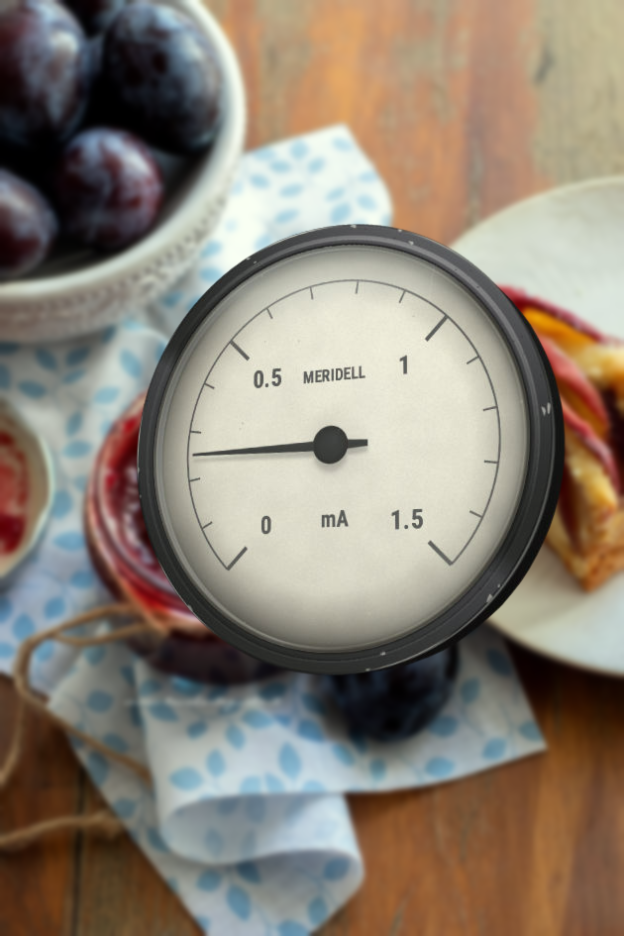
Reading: 0.25 mA
